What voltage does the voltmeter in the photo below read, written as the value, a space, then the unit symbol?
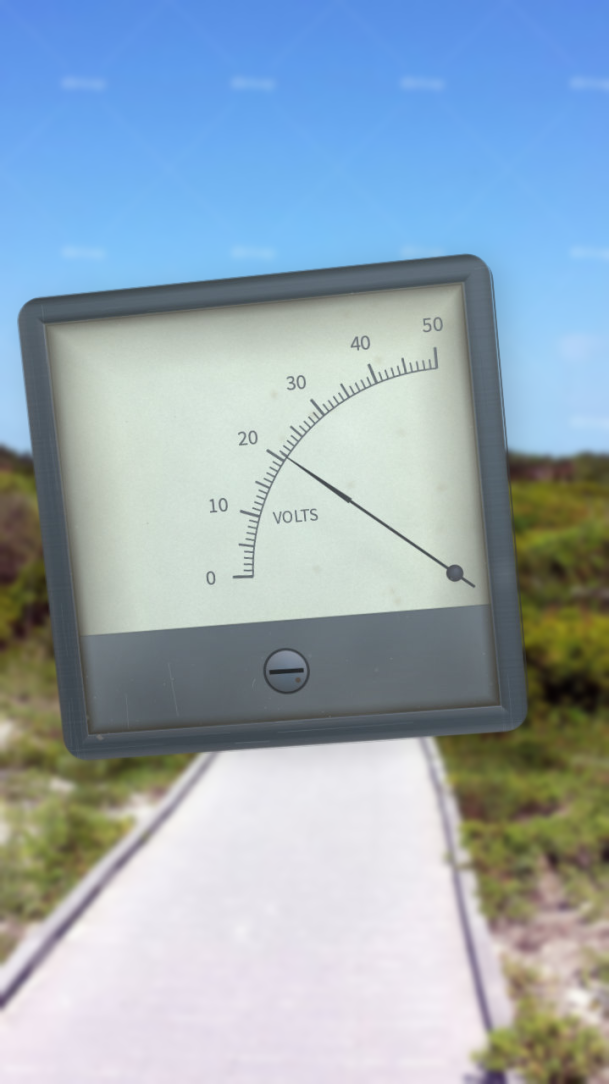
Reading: 21 V
